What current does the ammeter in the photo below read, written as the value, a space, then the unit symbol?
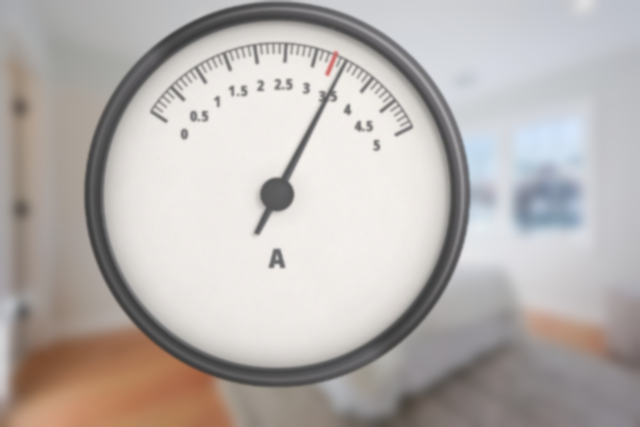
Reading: 3.5 A
